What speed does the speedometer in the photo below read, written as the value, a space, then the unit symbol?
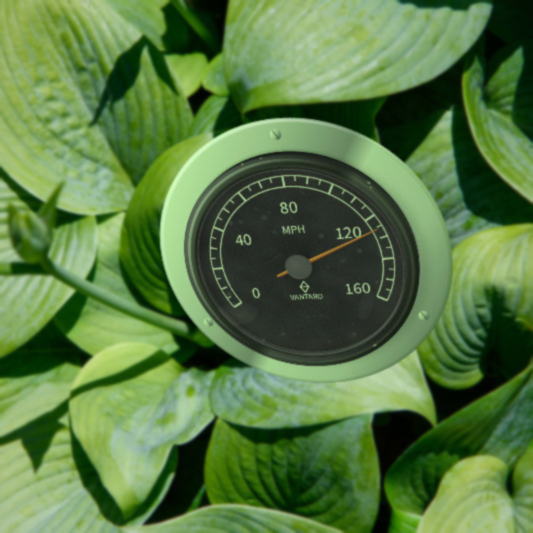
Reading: 125 mph
